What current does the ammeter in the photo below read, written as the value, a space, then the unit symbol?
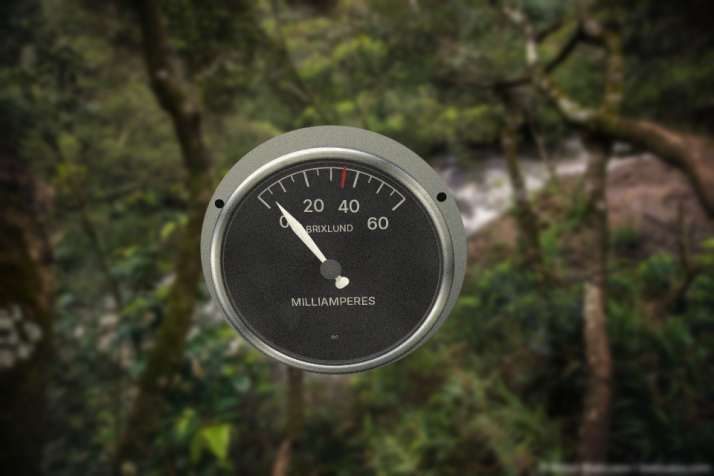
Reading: 5 mA
